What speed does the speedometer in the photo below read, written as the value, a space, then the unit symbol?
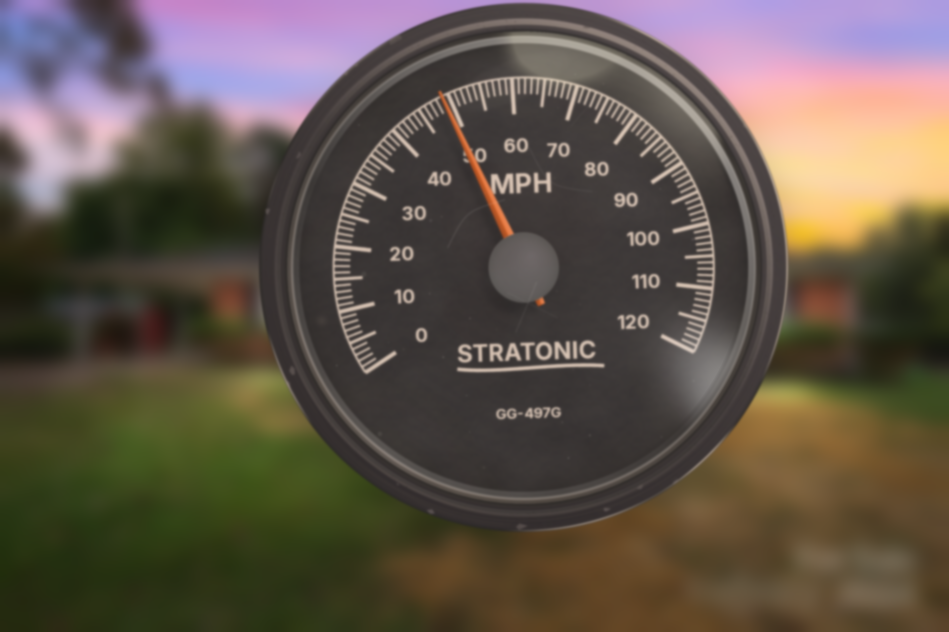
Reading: 49 mph
